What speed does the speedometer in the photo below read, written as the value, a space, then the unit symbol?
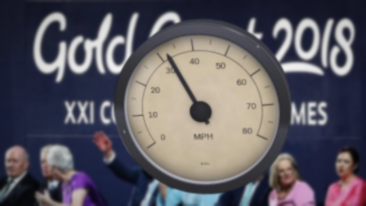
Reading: 32.5 mph
